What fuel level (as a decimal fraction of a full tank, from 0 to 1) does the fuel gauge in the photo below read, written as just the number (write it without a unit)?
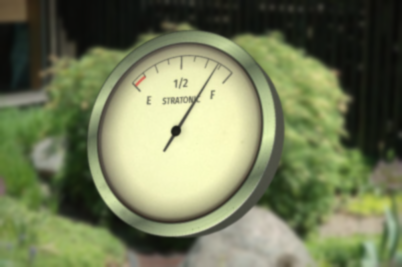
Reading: 0.875
